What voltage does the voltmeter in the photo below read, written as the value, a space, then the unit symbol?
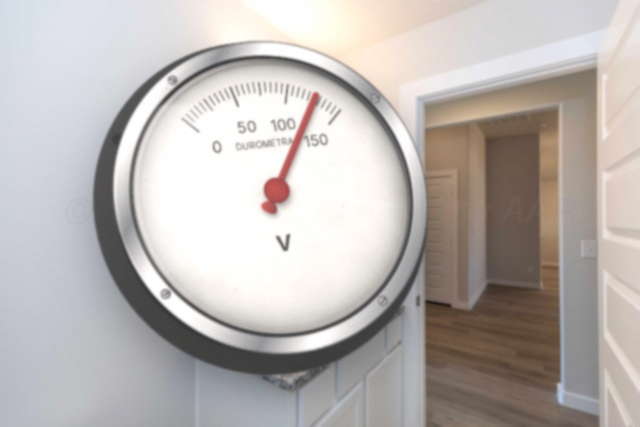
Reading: 125 V
